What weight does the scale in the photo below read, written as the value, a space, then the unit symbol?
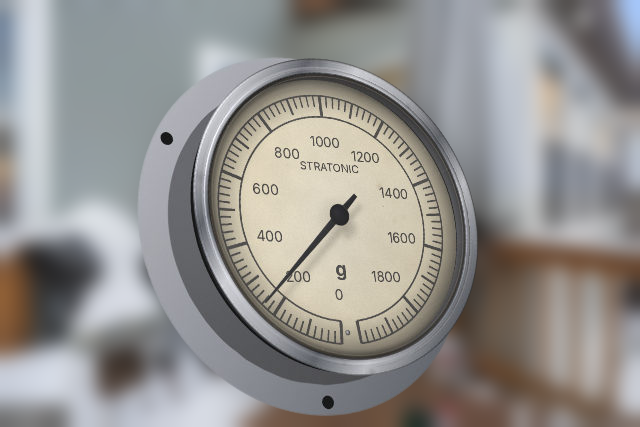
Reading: 240 g
